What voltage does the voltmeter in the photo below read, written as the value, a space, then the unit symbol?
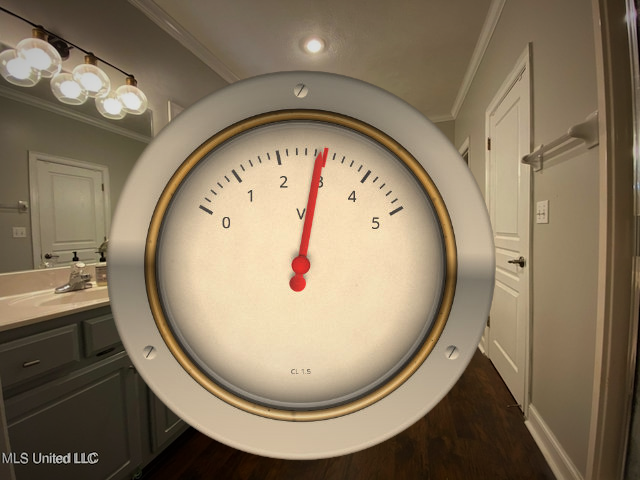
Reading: 2.9 V
